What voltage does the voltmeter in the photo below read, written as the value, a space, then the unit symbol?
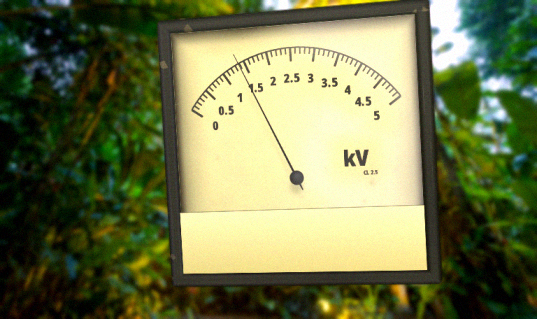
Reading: 1.4 kV
